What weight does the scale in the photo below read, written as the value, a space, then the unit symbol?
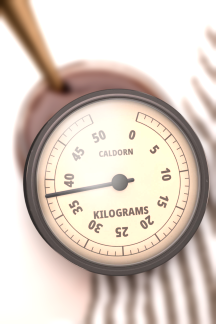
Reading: 38 kg
